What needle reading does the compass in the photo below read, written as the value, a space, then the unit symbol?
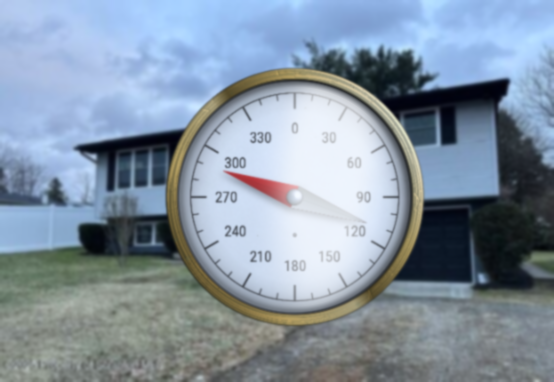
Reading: 290 °
